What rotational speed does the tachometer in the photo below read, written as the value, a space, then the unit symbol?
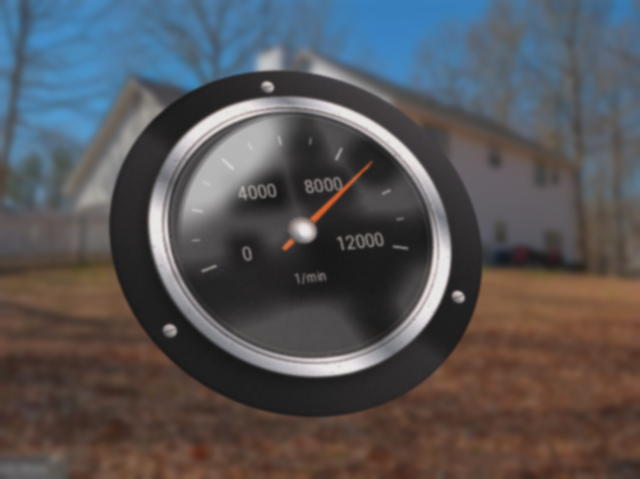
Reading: 9000 rpm
